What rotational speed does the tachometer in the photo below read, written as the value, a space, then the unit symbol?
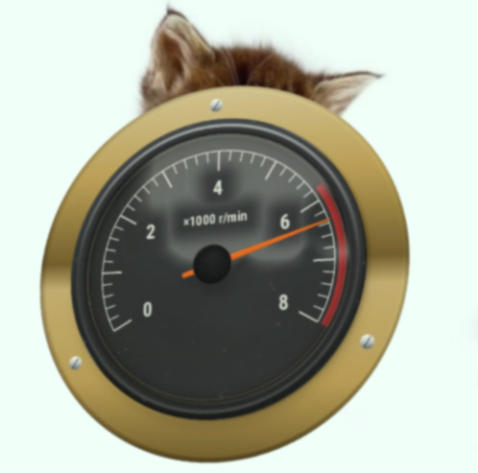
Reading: 6400 rpm
